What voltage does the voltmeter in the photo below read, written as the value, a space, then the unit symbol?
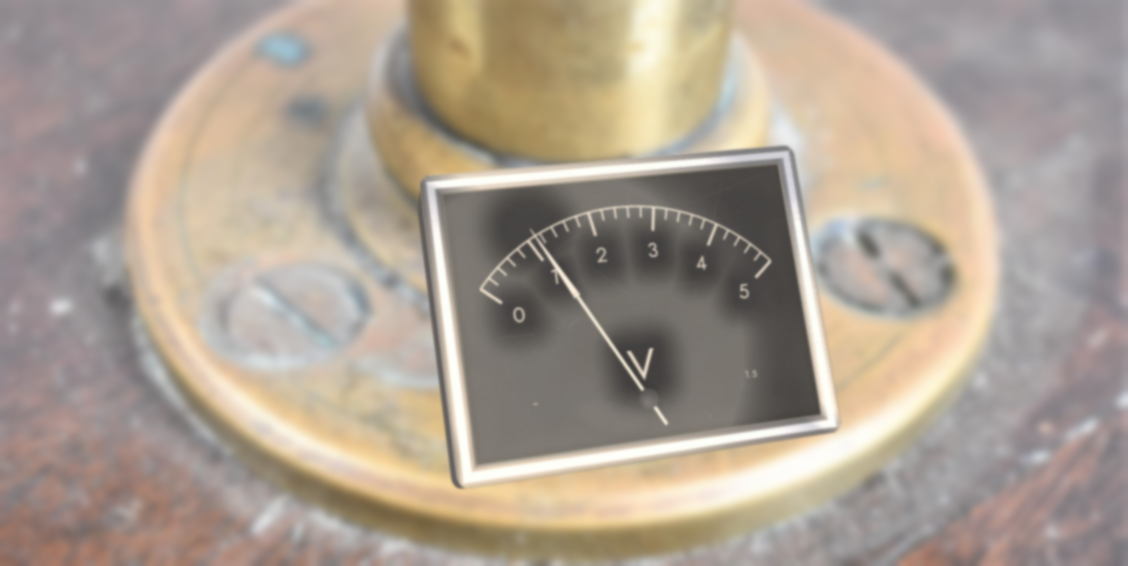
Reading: 1.1 V
